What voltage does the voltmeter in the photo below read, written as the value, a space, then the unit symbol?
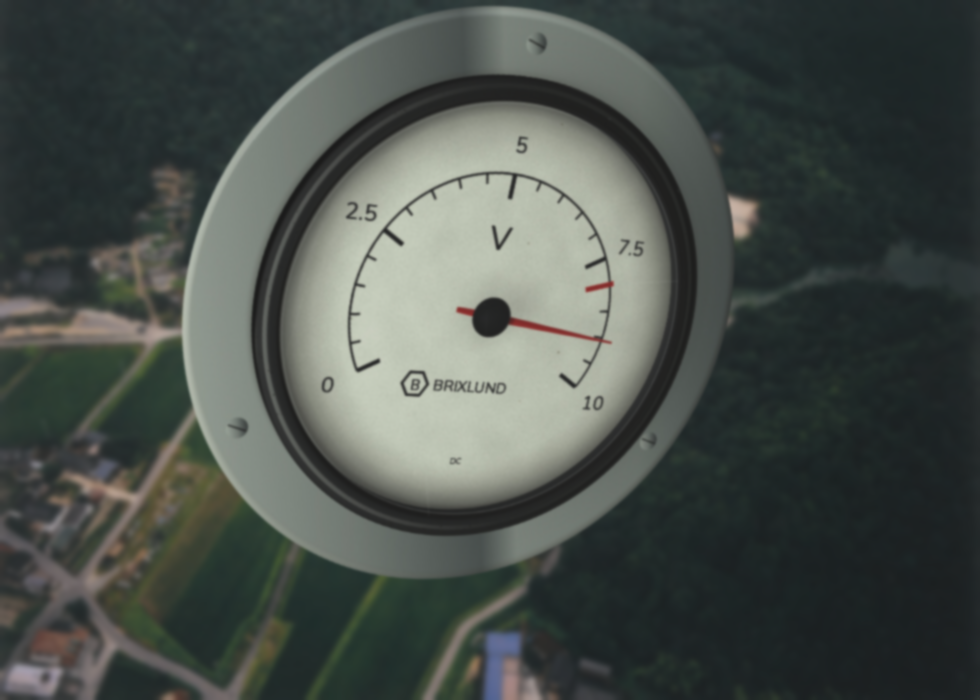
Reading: 9 V
